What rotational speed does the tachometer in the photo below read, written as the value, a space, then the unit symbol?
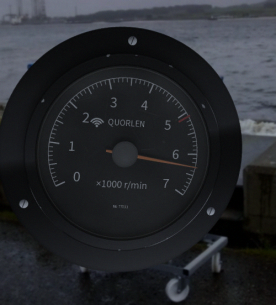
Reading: 6300 rpm
